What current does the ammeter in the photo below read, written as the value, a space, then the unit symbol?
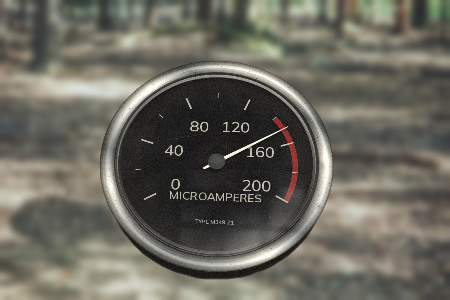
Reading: 150 µA
